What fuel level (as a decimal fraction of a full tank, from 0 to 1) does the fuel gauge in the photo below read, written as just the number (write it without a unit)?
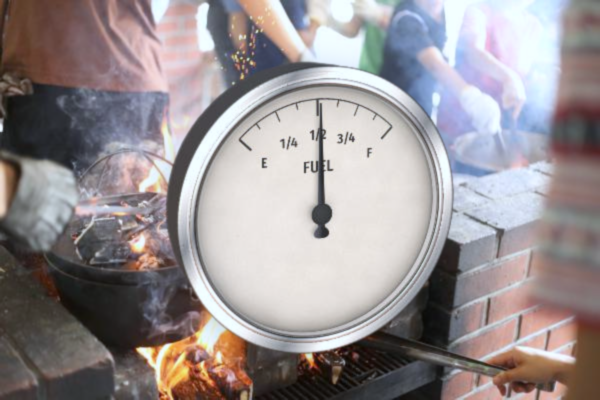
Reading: 0.5
